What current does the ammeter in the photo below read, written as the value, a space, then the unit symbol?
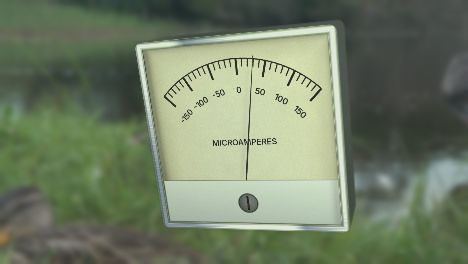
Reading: 30 µA
